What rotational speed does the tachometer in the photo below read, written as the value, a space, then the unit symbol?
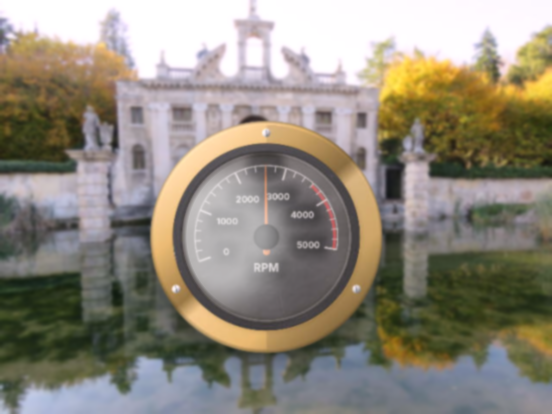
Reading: 2600 rpm
